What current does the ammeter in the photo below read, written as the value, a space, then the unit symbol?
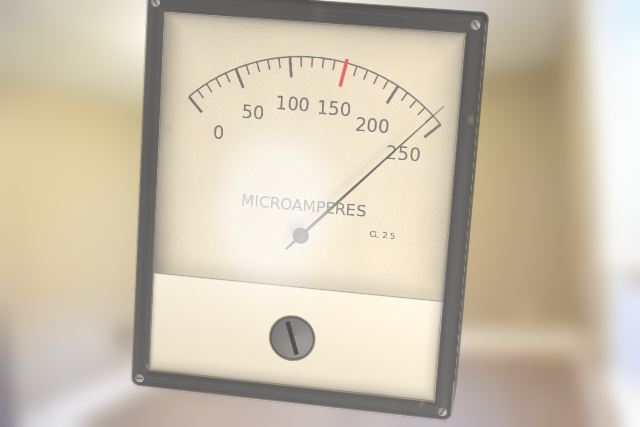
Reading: 240 µA
